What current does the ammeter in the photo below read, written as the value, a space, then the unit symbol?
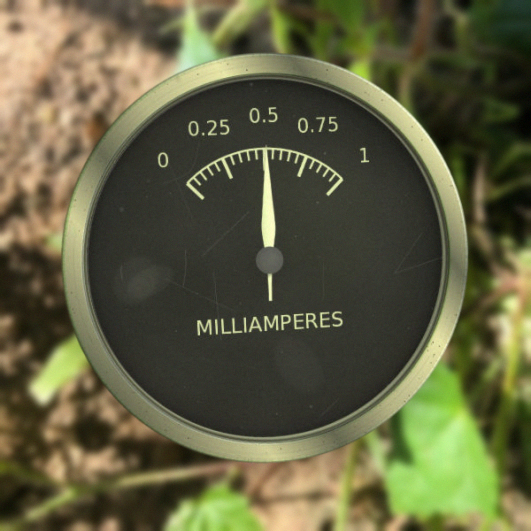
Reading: 0.5 mA
